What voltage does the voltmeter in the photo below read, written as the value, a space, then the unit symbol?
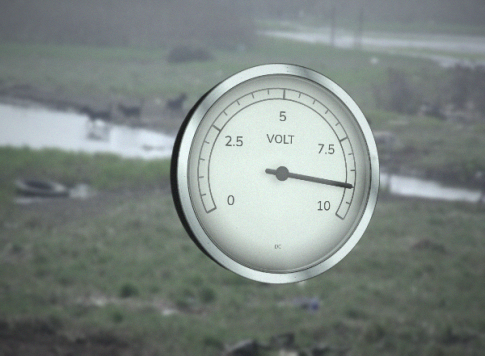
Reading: 9 V
